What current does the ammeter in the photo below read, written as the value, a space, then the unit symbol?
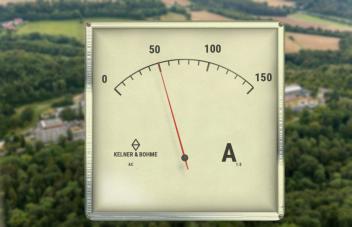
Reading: 50 A
